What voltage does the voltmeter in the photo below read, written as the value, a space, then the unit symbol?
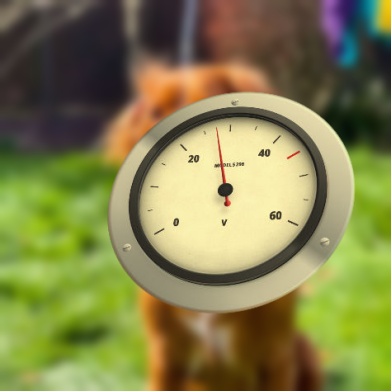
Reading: 27.5 V
